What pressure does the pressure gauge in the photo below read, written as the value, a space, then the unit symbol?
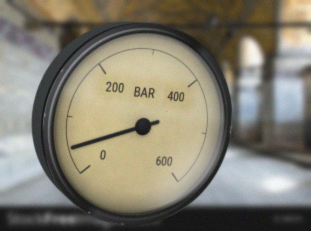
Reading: 50 bar
